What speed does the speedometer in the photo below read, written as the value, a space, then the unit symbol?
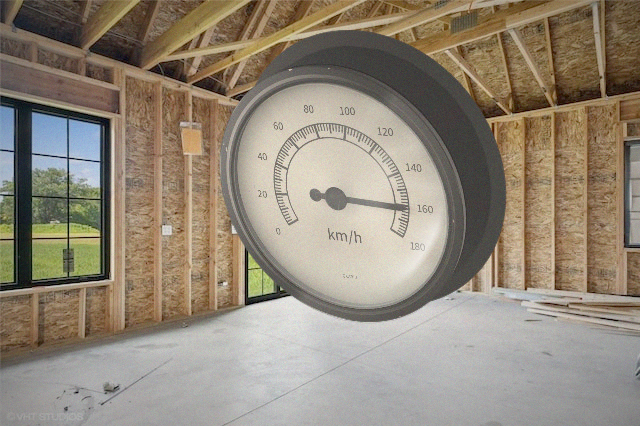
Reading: 160 km/h
